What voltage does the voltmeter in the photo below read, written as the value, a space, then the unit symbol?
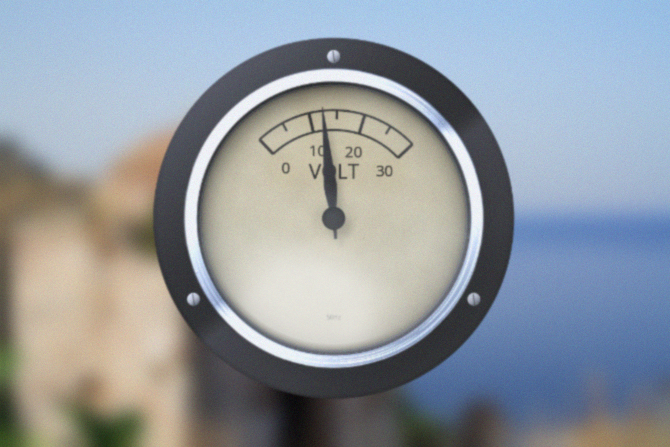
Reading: 12.5 V
